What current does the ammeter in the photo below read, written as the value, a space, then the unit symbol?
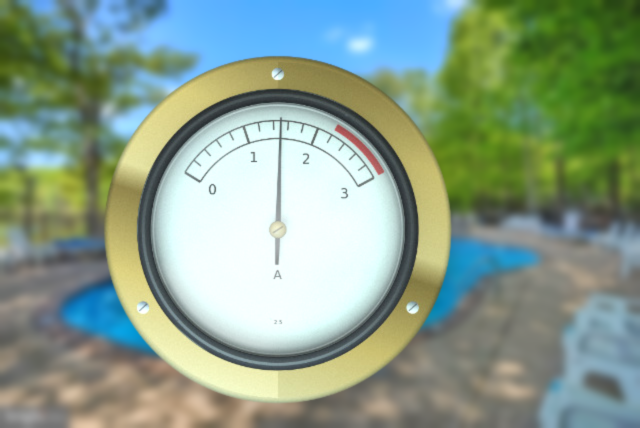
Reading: 1.5 A
